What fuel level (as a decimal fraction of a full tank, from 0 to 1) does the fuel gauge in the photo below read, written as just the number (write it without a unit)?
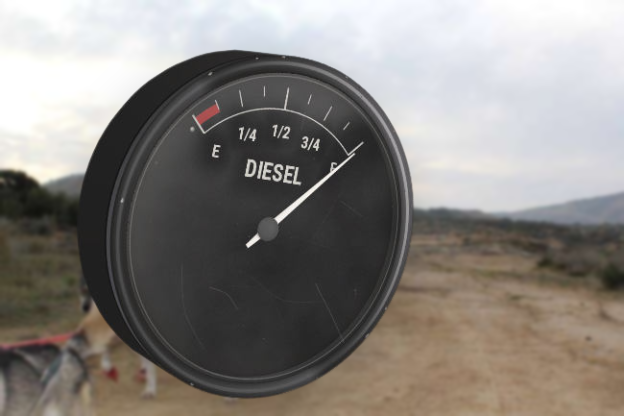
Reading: 1
